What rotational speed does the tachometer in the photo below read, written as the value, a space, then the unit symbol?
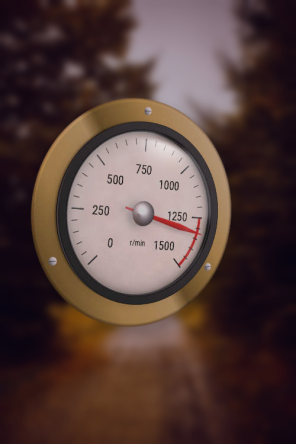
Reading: 1325 rpm
